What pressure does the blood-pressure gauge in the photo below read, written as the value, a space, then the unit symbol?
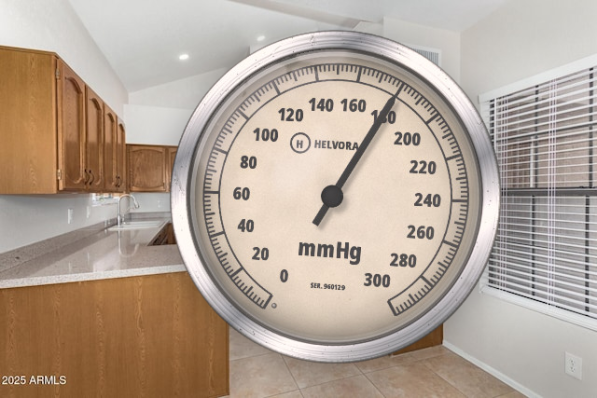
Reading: 180 mmHg
